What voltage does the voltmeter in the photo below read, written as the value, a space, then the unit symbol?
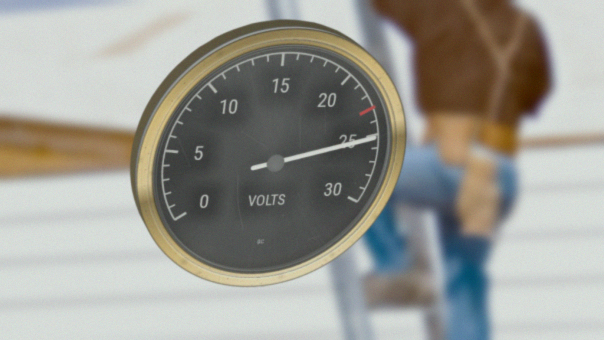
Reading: 25 V
